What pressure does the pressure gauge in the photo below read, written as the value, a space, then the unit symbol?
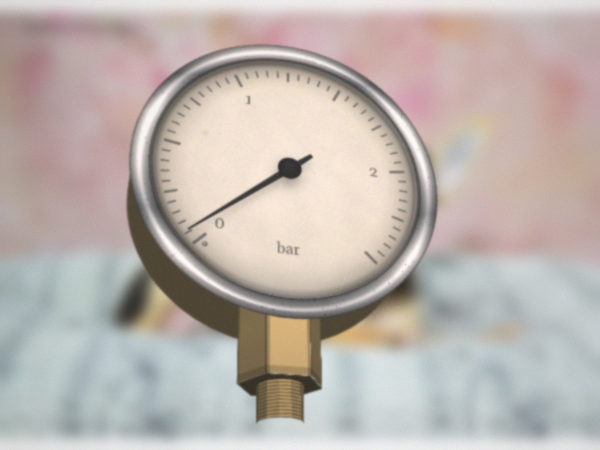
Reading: 0.05 bar
